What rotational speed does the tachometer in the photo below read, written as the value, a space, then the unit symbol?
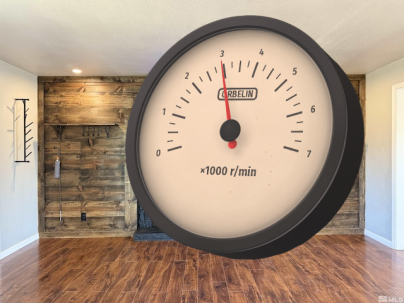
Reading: 3000 rpm
